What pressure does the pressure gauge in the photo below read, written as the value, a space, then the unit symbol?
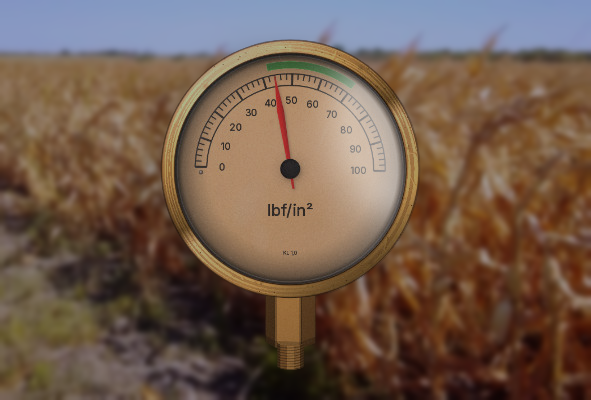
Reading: 44 psi
